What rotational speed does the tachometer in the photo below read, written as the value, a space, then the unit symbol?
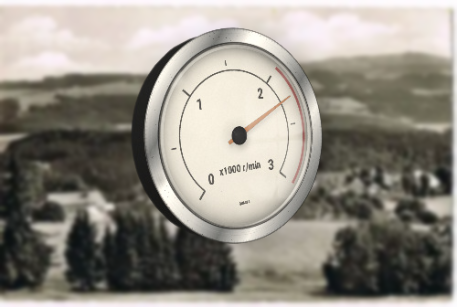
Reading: 2250 rpm
